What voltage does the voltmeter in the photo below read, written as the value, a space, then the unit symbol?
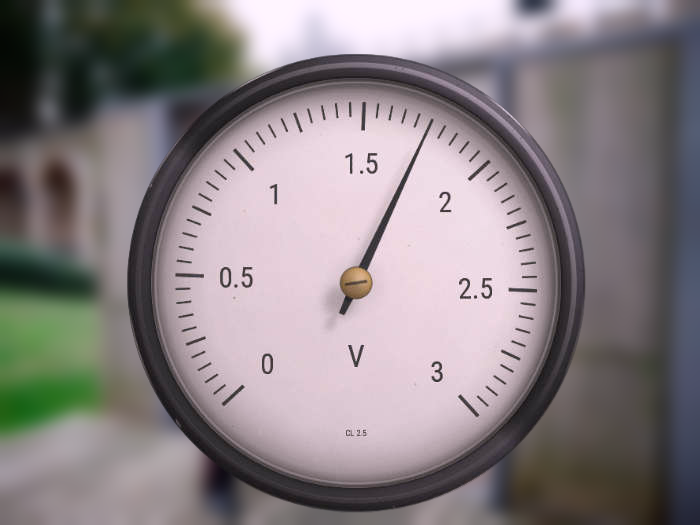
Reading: 1.75 V
